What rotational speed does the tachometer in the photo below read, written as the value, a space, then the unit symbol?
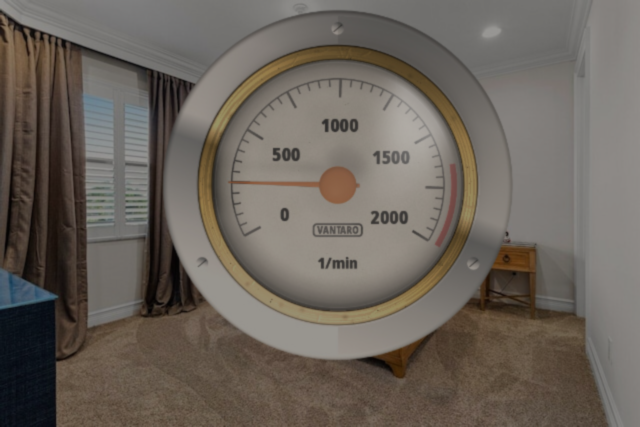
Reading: 250 rpm
